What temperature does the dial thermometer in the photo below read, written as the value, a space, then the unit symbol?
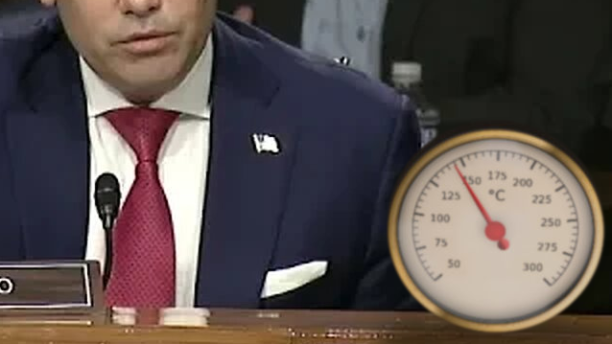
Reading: 145 °C
